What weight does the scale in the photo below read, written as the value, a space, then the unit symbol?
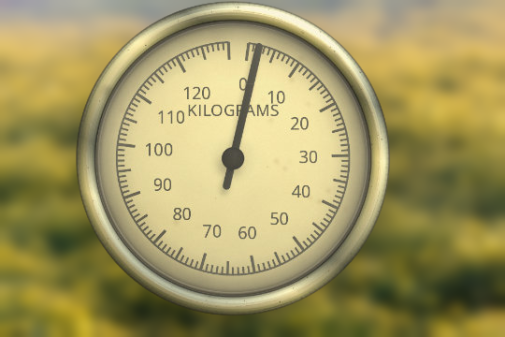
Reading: 2 kg
